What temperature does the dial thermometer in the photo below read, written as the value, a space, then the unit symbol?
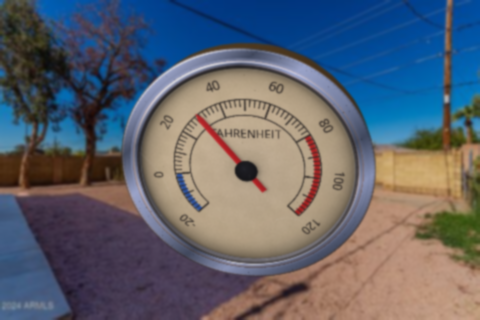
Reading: 30 °F
